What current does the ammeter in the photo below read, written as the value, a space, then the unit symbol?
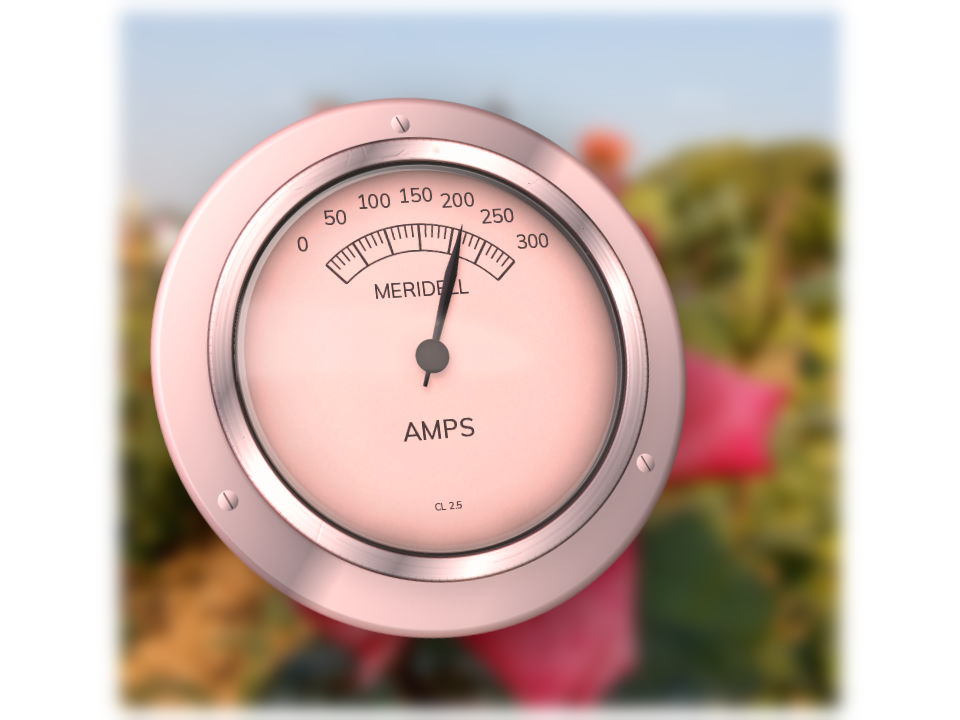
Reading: 210 A
